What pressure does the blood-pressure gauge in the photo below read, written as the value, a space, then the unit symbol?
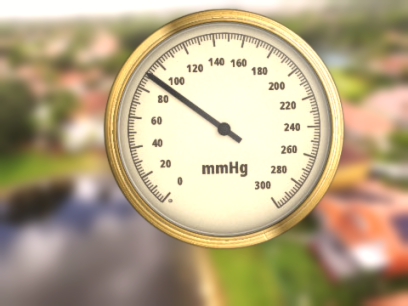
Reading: 90 mmHg
